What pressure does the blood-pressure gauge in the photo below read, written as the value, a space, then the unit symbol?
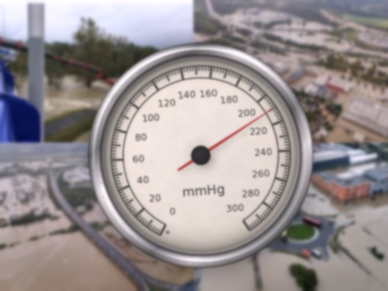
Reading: 210 mmHg
